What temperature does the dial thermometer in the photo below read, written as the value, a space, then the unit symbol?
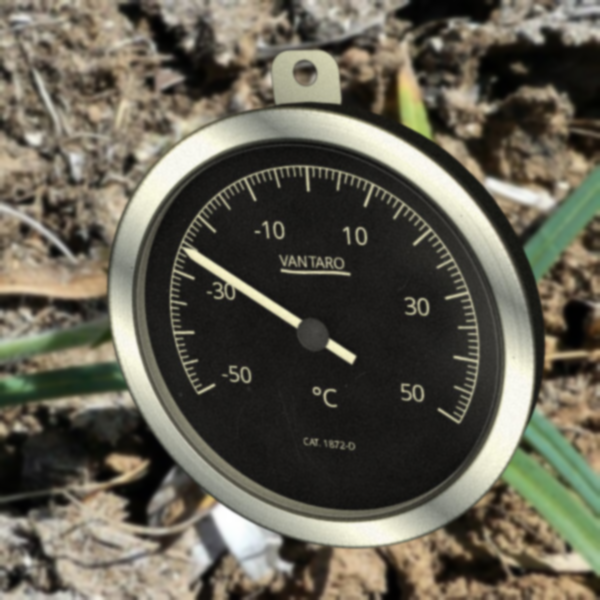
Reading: -25 °C
